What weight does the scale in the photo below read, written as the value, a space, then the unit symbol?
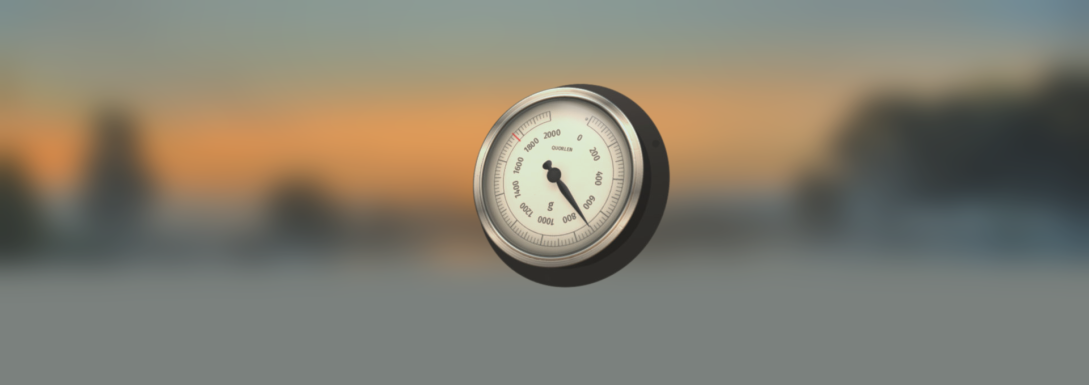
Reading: 700 g
